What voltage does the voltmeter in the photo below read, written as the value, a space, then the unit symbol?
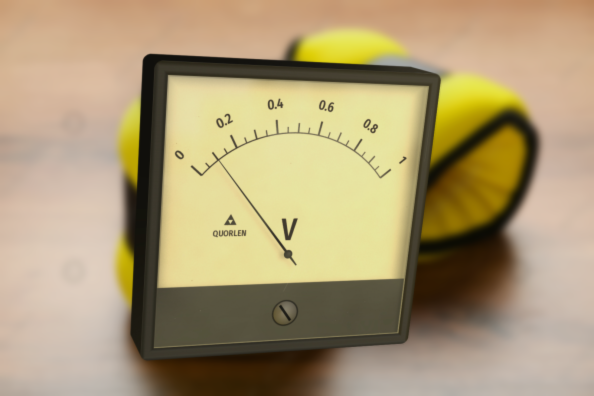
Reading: 0.1 V
